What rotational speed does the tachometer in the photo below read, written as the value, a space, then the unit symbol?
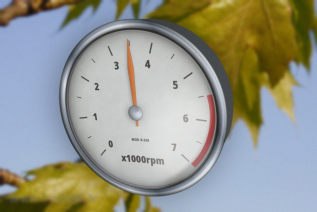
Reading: 3500 rpm
